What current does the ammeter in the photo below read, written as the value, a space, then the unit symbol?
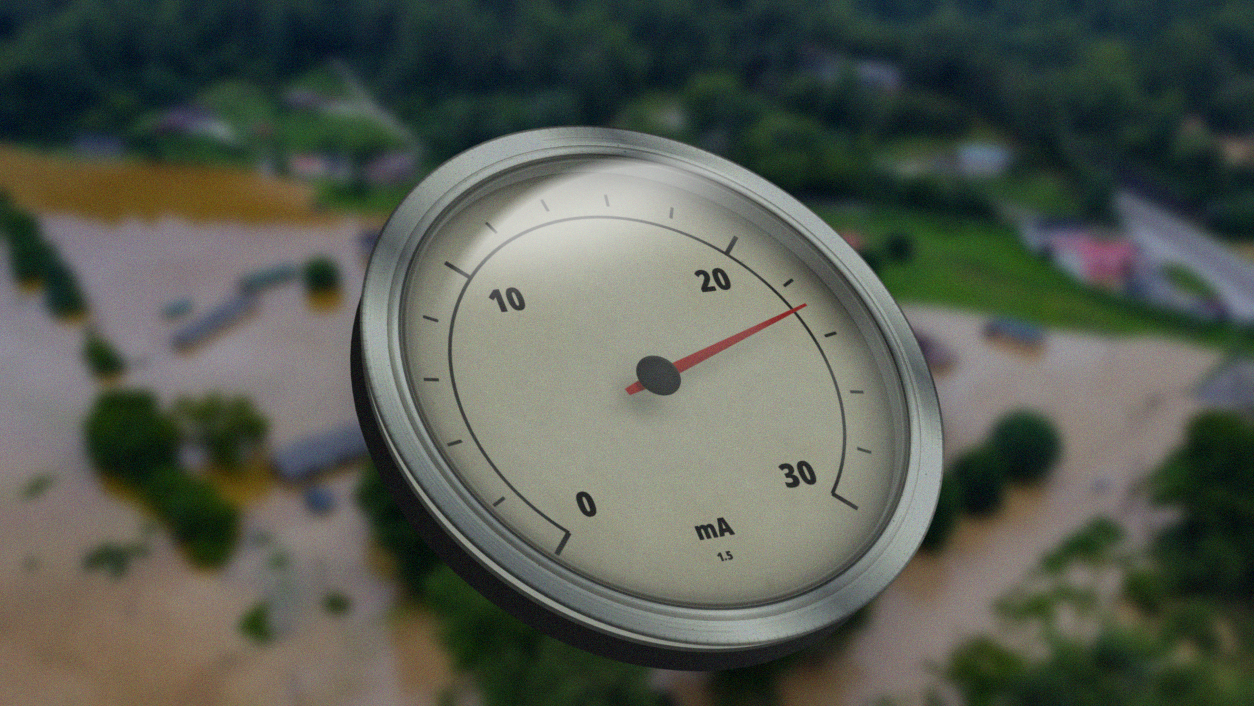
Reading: 23 mA
